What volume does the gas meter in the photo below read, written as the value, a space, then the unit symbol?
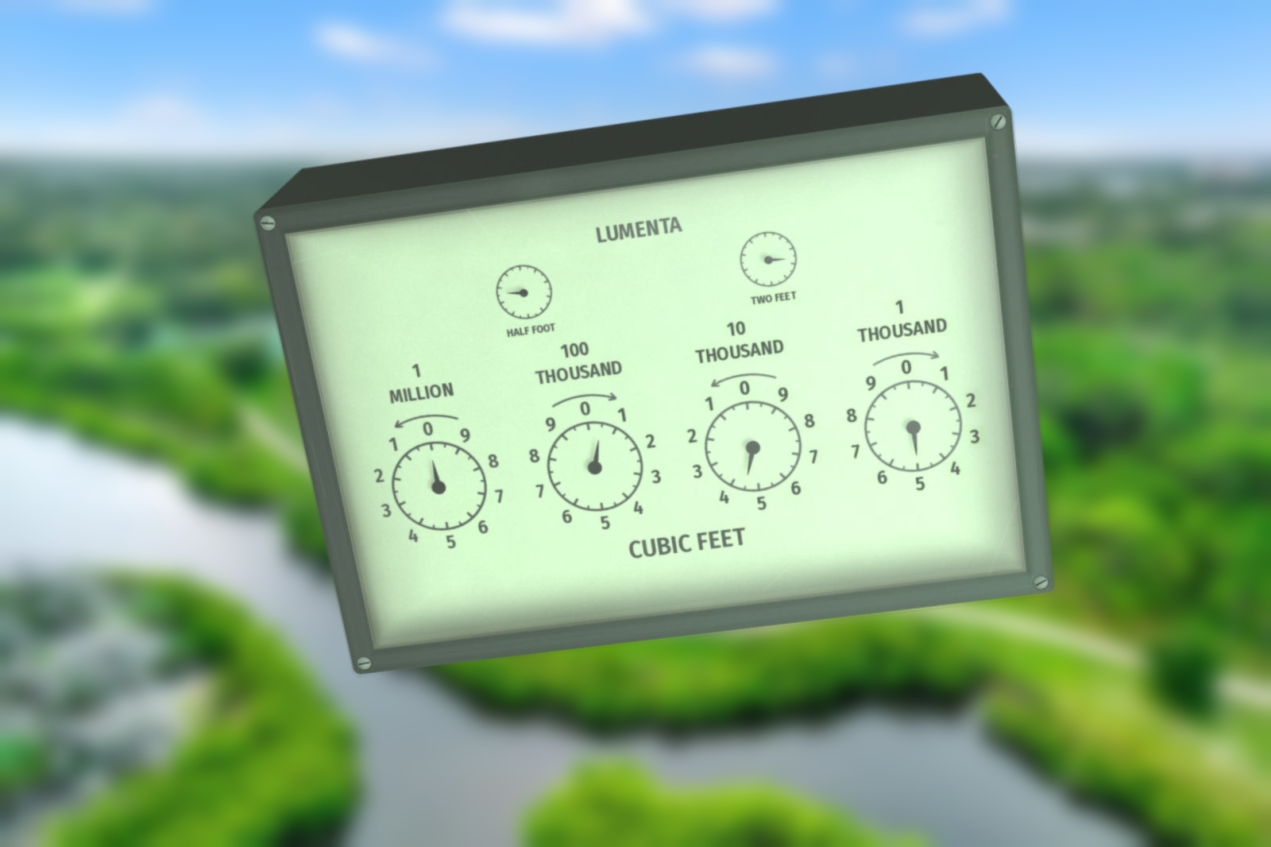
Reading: 4500 ft³
